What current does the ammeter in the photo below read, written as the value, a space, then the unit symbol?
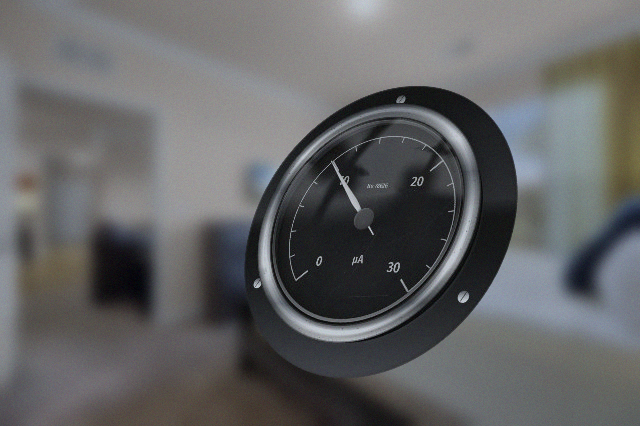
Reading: 10 µA
